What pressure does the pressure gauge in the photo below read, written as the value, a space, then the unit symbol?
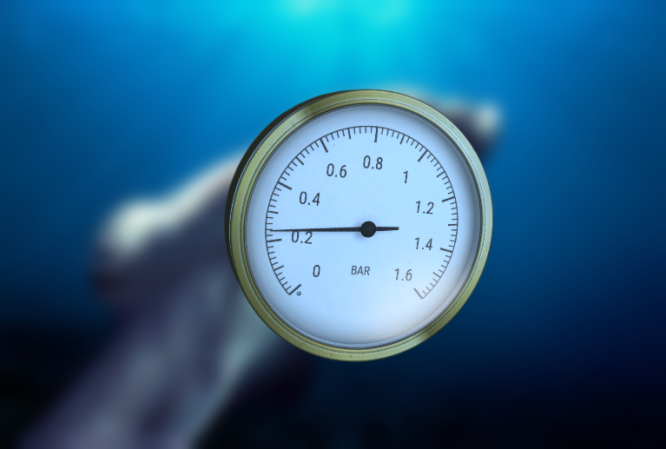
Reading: 0.24 bar
